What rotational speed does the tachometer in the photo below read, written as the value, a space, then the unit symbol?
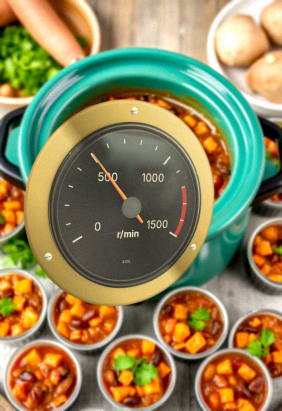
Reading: 500 rpm
